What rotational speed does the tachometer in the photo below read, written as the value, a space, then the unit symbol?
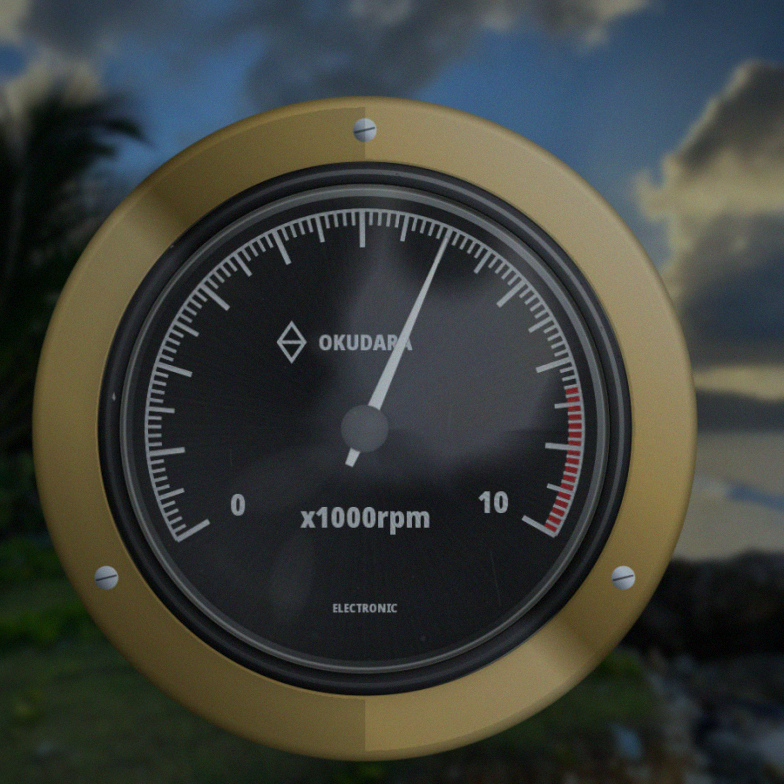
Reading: 6000 rpm
